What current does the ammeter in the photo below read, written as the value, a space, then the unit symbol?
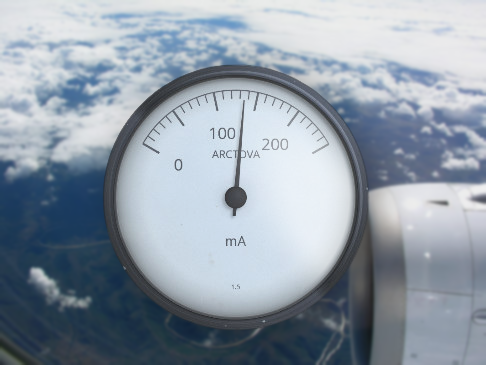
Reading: 135 mA
